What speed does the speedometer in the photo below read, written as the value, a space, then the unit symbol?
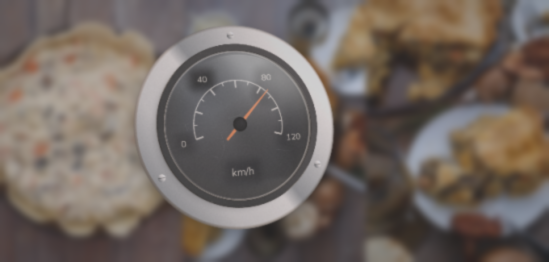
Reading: 85 km/h
